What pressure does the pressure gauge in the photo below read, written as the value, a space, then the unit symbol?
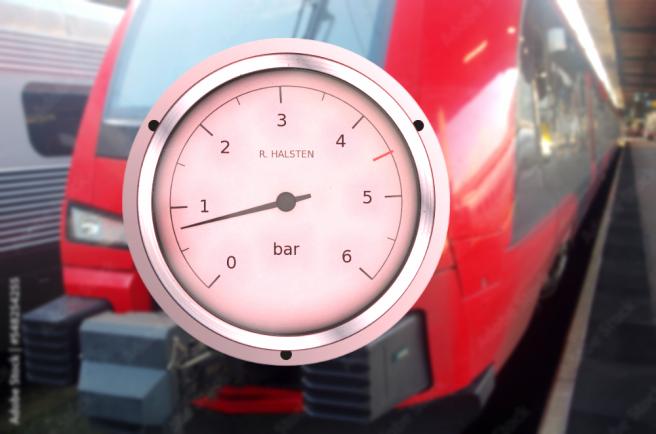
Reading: 0.75 bar
